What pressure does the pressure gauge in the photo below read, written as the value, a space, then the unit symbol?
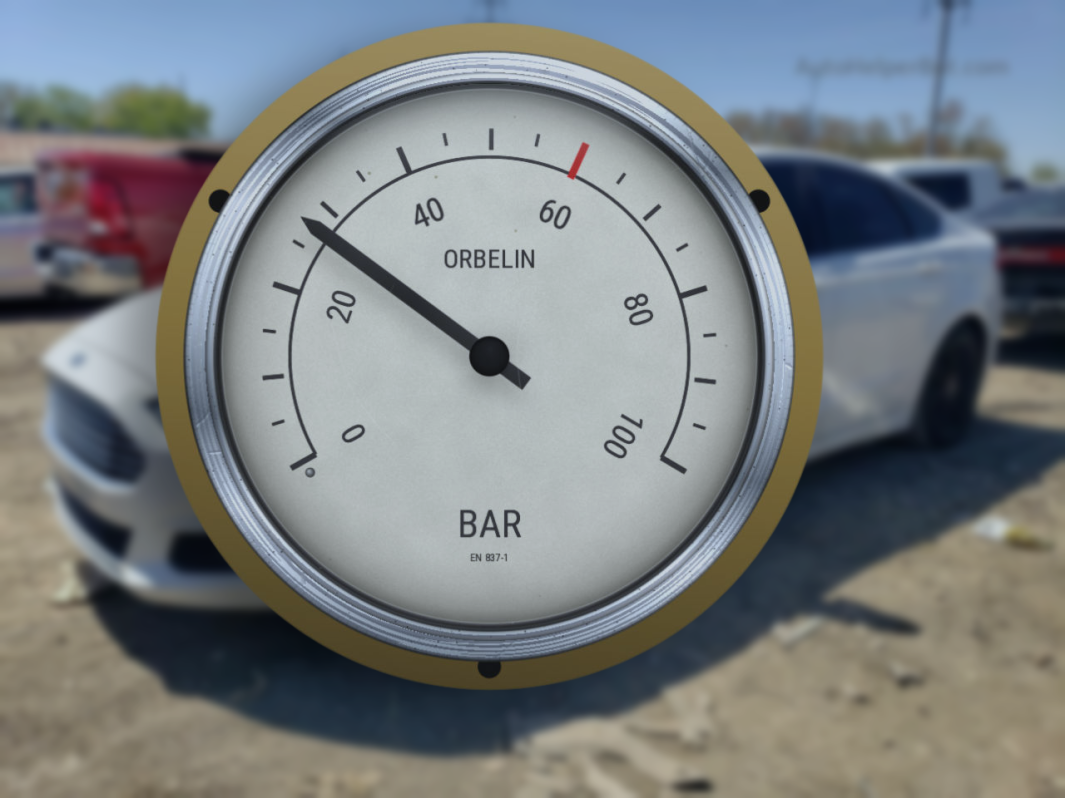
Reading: 27.5 bar
